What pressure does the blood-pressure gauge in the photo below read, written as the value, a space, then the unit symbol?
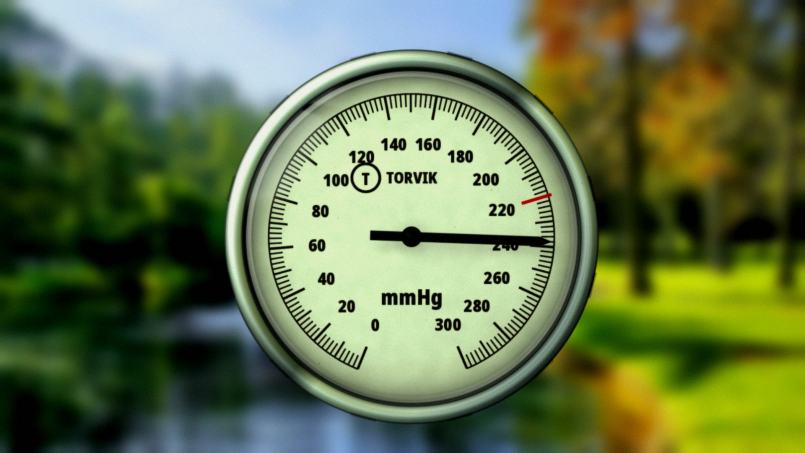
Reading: 238 mmHg
